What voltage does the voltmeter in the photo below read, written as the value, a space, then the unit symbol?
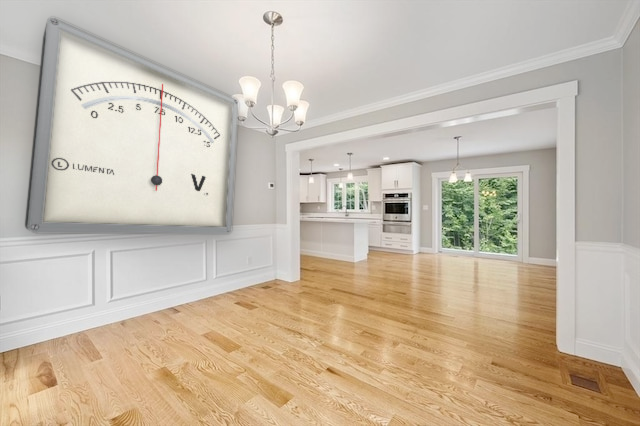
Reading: 7.5 V
